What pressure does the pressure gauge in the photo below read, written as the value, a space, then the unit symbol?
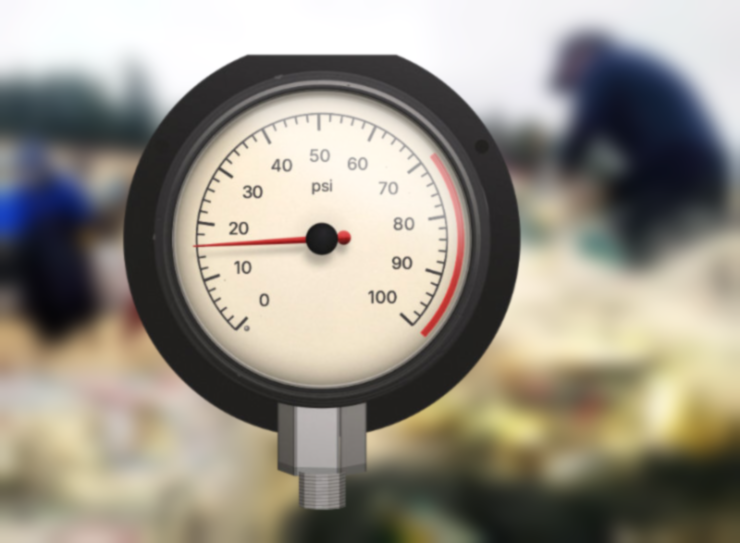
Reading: 16 psi
